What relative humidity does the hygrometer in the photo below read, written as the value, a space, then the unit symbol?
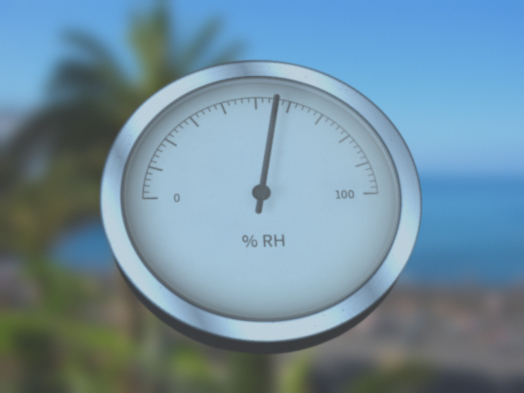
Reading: 56 %
